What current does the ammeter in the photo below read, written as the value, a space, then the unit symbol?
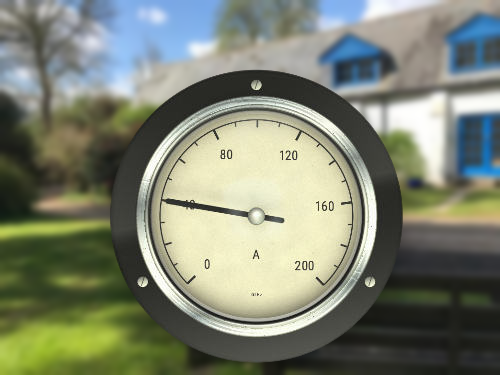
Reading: 40 A
